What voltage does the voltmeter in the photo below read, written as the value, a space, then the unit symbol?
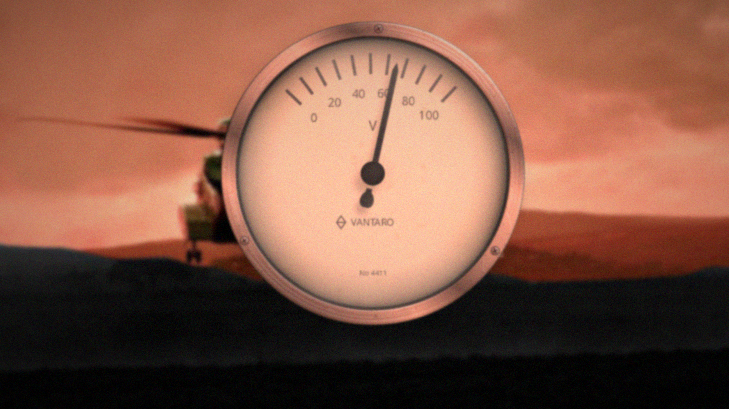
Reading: 65 V
